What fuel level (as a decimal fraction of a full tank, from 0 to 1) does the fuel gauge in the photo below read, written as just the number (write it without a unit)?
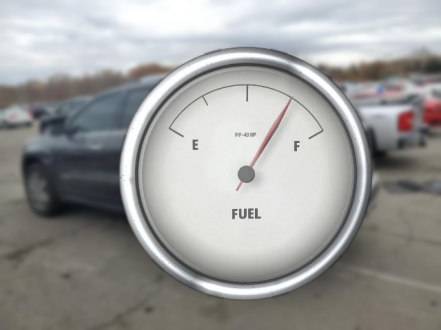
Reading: 0.75
